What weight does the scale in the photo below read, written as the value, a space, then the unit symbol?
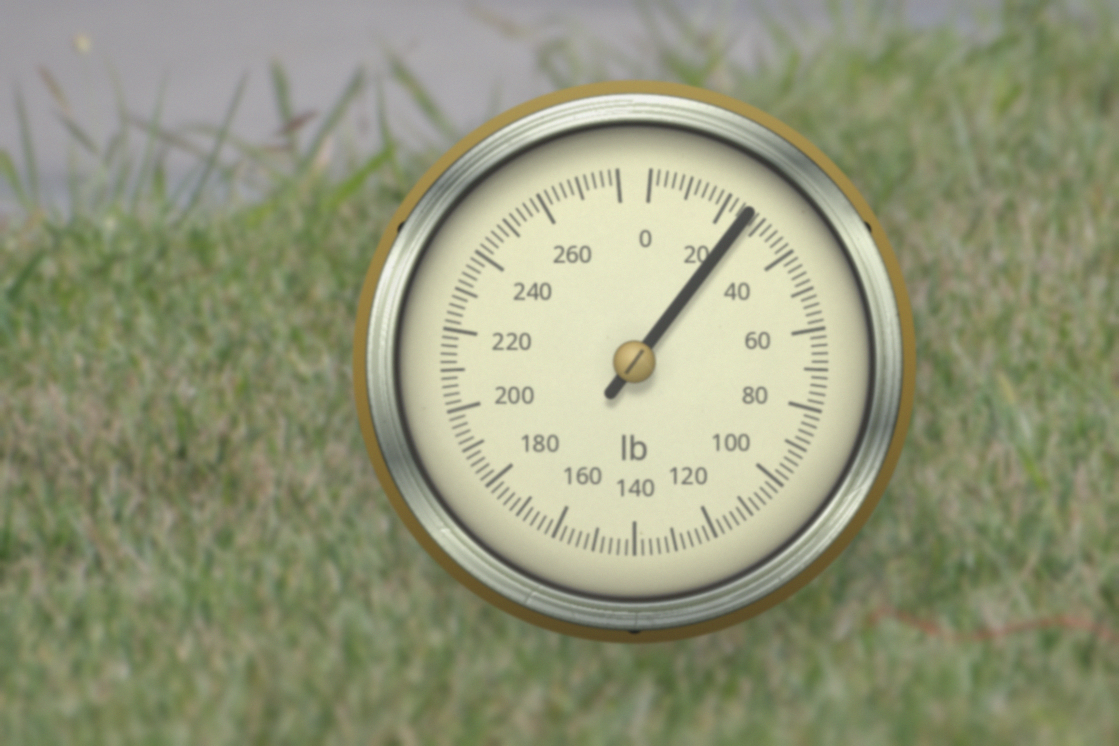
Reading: 26 lb
